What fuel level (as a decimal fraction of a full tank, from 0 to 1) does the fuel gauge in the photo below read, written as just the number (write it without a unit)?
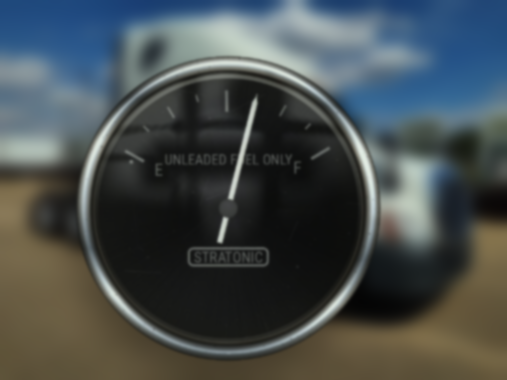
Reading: 0.625
